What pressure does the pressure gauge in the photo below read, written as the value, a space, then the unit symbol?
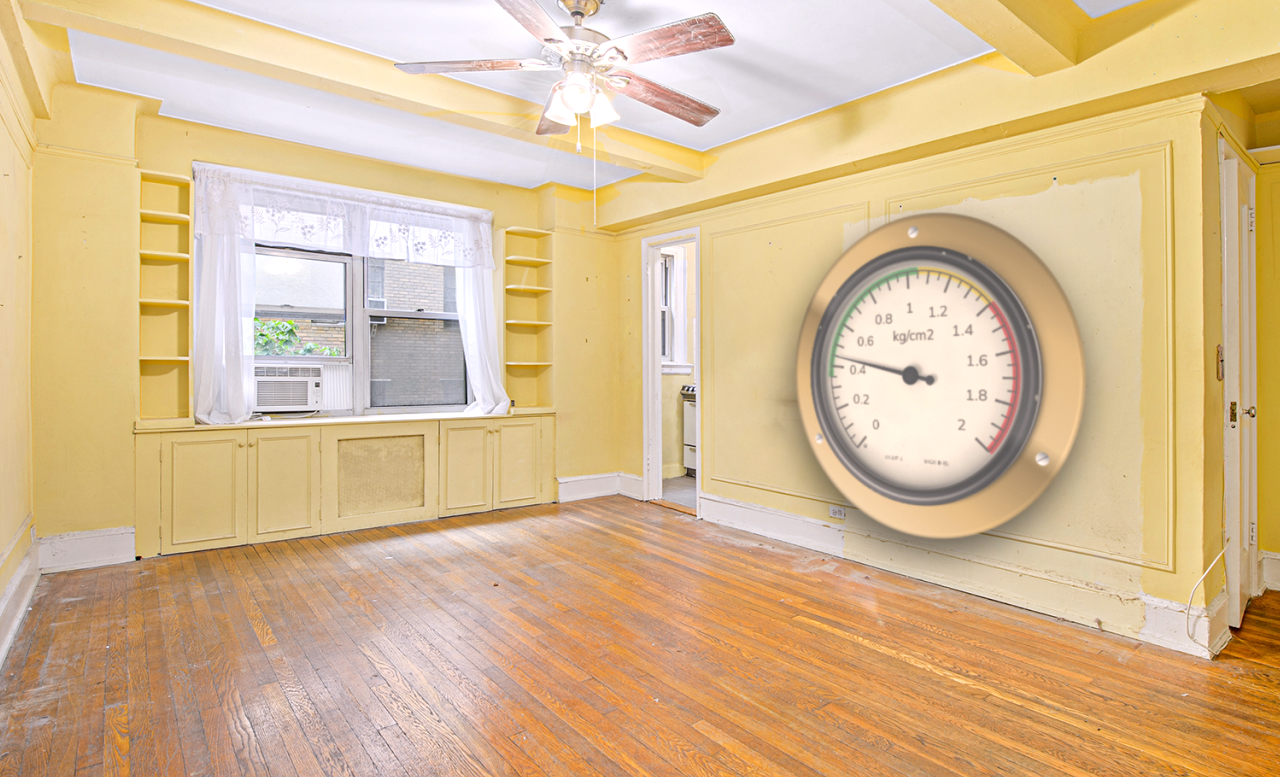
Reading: 0.45 kg/cm²
